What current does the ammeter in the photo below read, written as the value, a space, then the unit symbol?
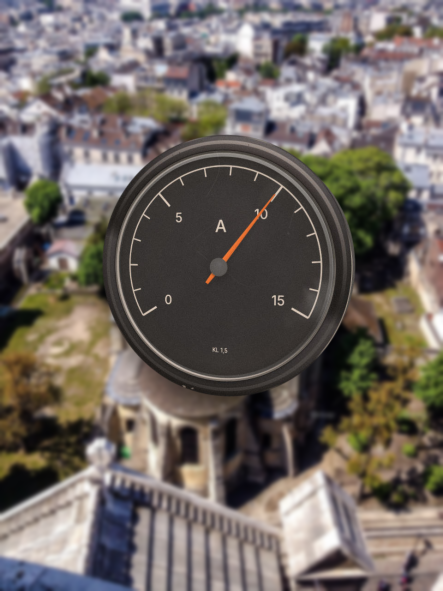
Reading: 10 A
